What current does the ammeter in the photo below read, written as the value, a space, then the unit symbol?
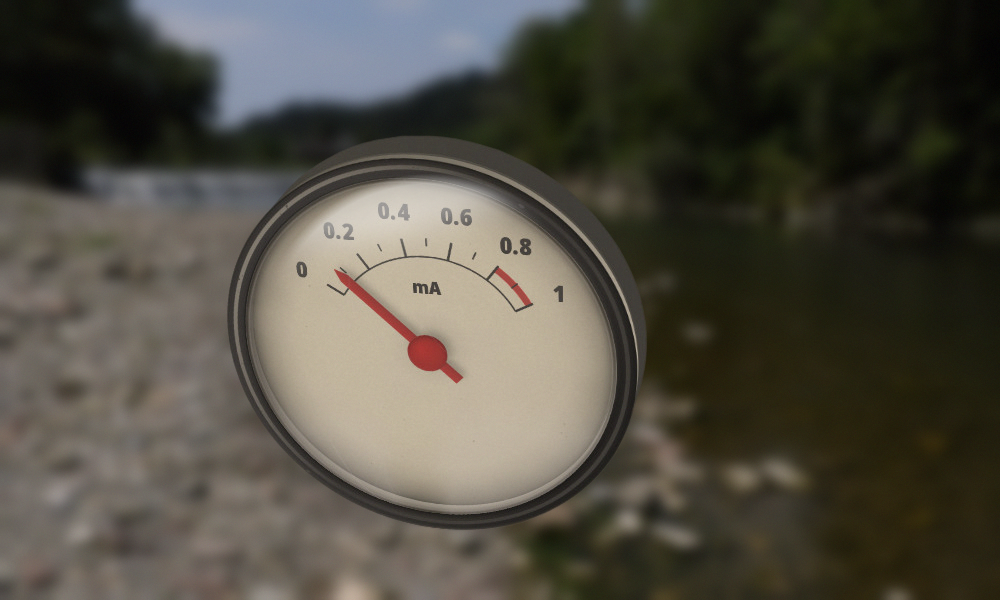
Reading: 0.1 mA
